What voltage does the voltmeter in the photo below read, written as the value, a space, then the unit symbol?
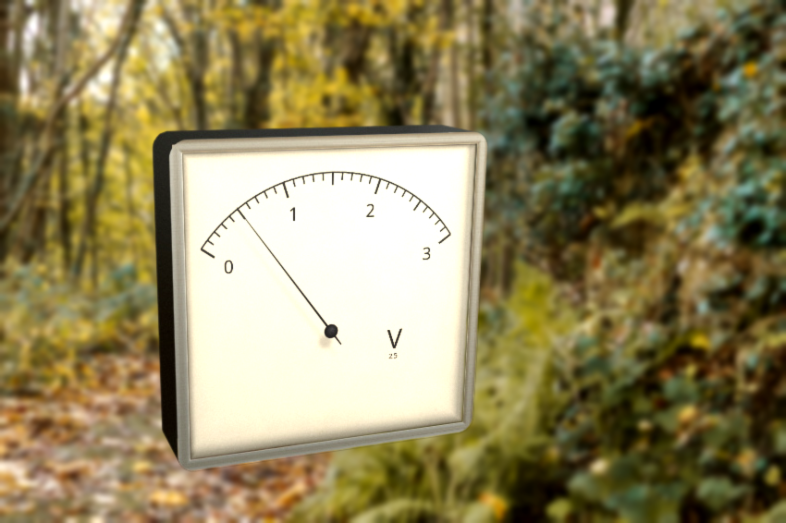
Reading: 0.5 V
